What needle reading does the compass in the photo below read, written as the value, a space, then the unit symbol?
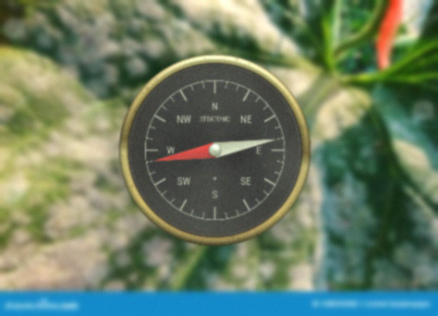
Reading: 260 °
